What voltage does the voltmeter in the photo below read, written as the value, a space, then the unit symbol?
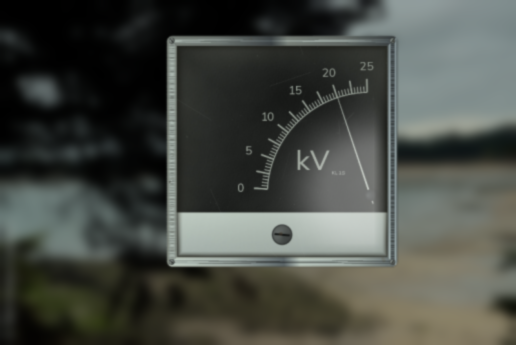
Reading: 20 kV
